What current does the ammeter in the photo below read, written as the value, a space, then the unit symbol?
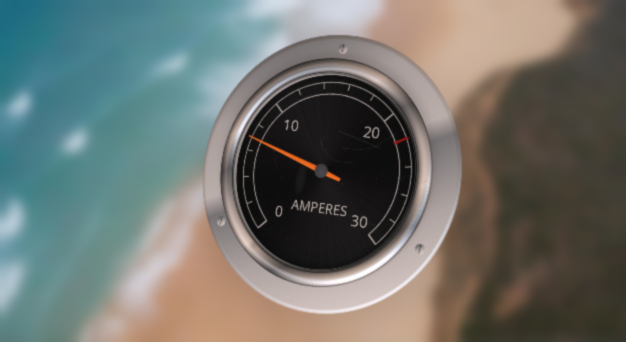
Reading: 7 A
